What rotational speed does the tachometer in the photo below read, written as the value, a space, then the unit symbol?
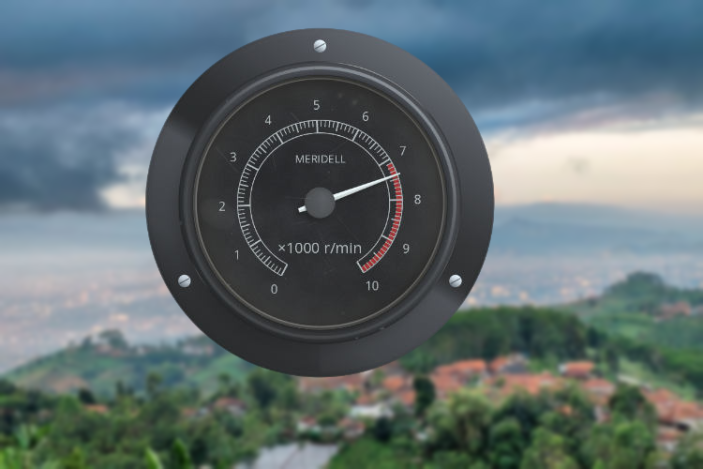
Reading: 7400 rpm
